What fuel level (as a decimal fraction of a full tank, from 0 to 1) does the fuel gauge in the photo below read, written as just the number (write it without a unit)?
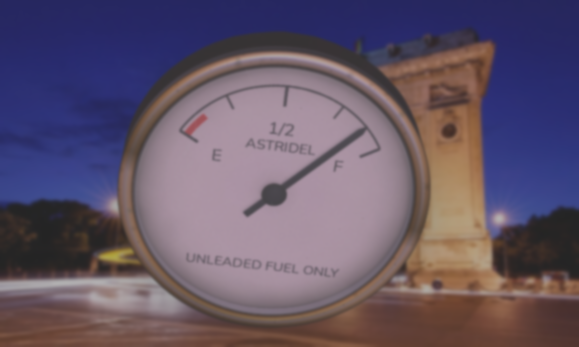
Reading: 0.875
